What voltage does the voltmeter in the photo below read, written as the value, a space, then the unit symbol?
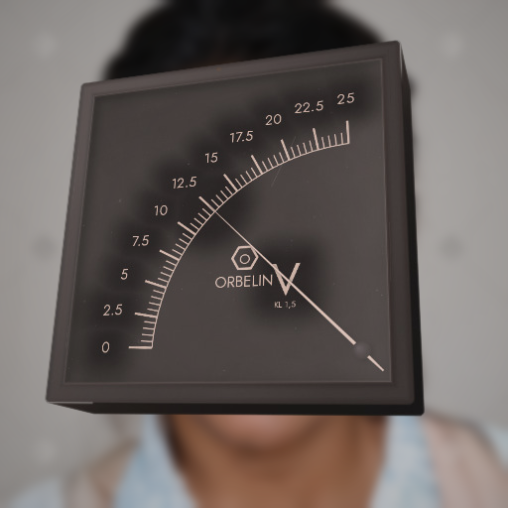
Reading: 12.5 V
